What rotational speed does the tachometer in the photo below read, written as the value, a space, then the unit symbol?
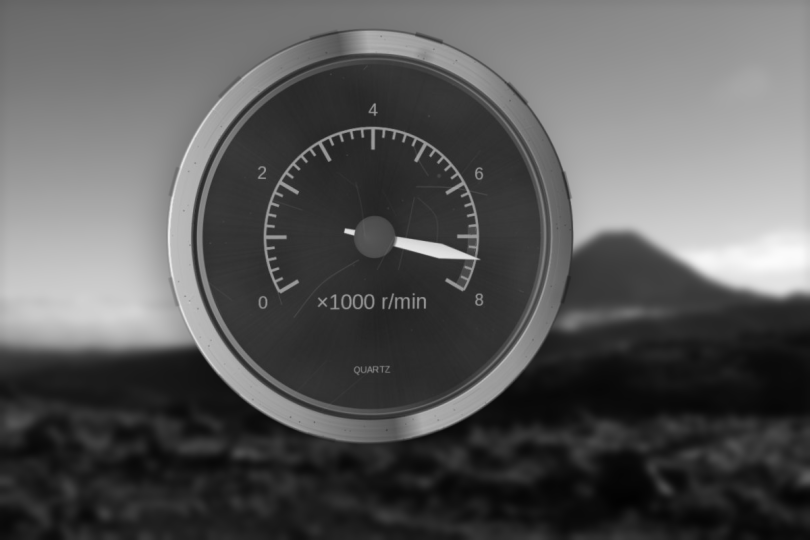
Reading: 7400 rpm
